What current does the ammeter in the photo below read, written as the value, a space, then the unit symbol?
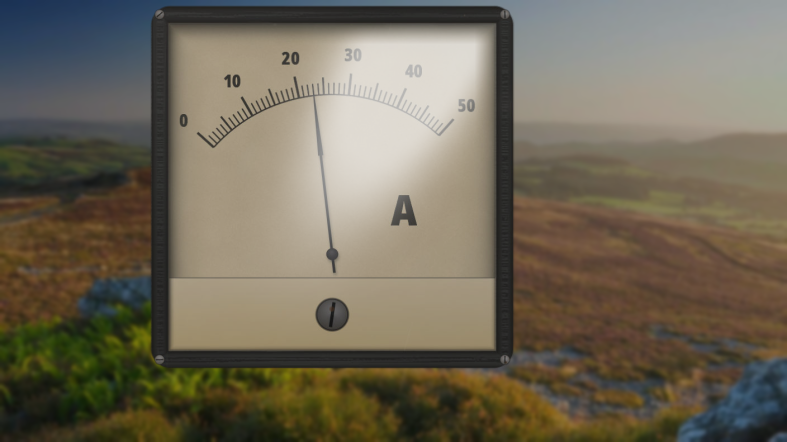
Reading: 23 A
